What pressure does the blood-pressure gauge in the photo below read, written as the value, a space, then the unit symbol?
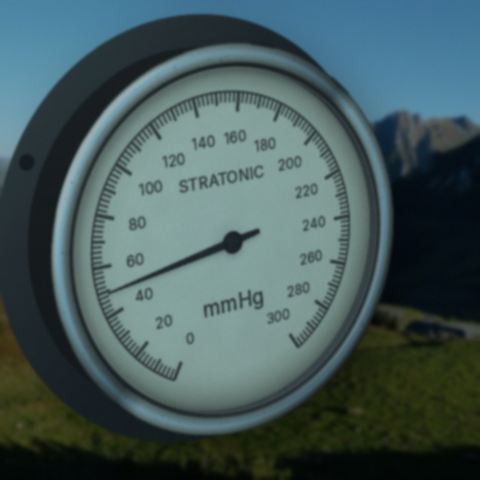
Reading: 50 mmHg
